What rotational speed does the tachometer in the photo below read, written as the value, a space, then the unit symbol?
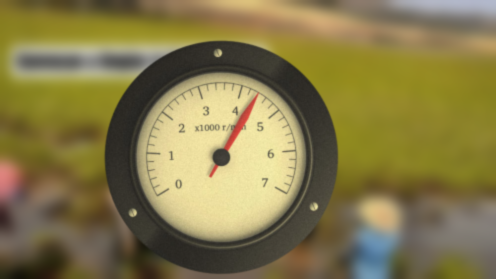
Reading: 4400 rpm
